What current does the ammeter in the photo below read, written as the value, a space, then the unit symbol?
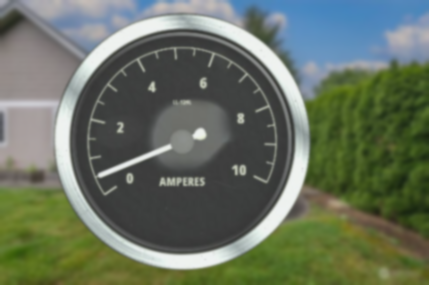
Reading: 0.5 A
